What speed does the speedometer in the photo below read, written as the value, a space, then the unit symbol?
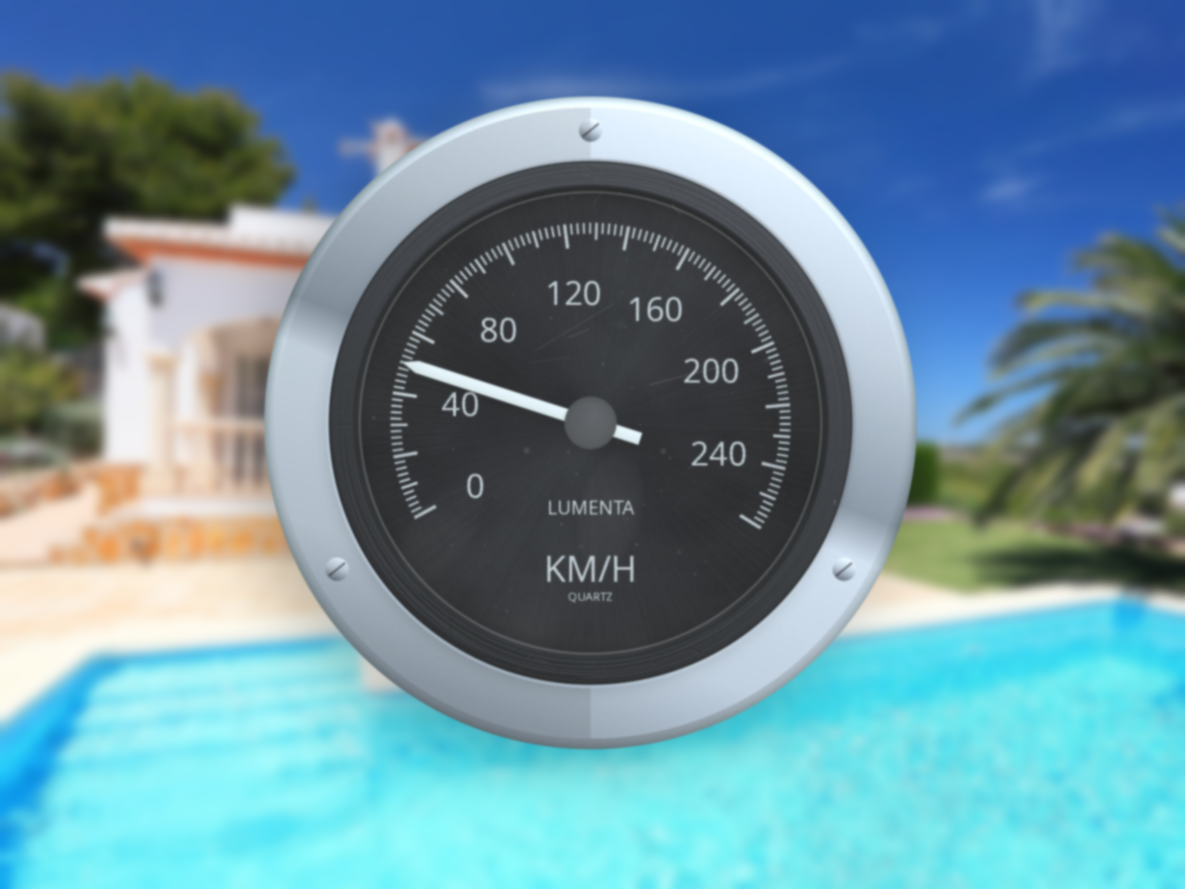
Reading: 50 km/h
